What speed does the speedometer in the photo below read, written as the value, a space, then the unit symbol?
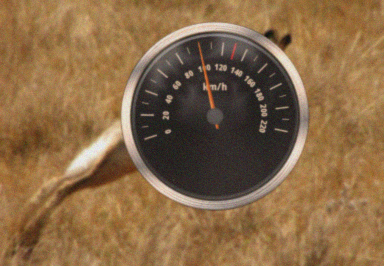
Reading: 100 km/h
